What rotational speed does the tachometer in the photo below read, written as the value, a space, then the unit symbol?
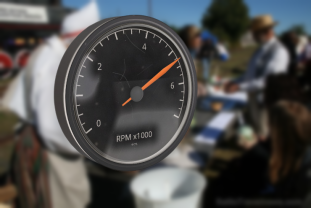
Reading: 5250 rpm
